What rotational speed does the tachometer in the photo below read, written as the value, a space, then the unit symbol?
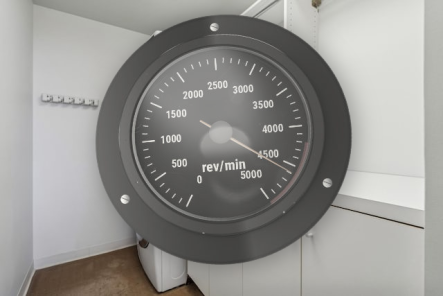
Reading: 4600 rpm
